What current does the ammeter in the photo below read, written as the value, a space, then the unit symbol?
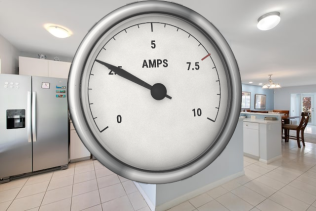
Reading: 2.5 A
